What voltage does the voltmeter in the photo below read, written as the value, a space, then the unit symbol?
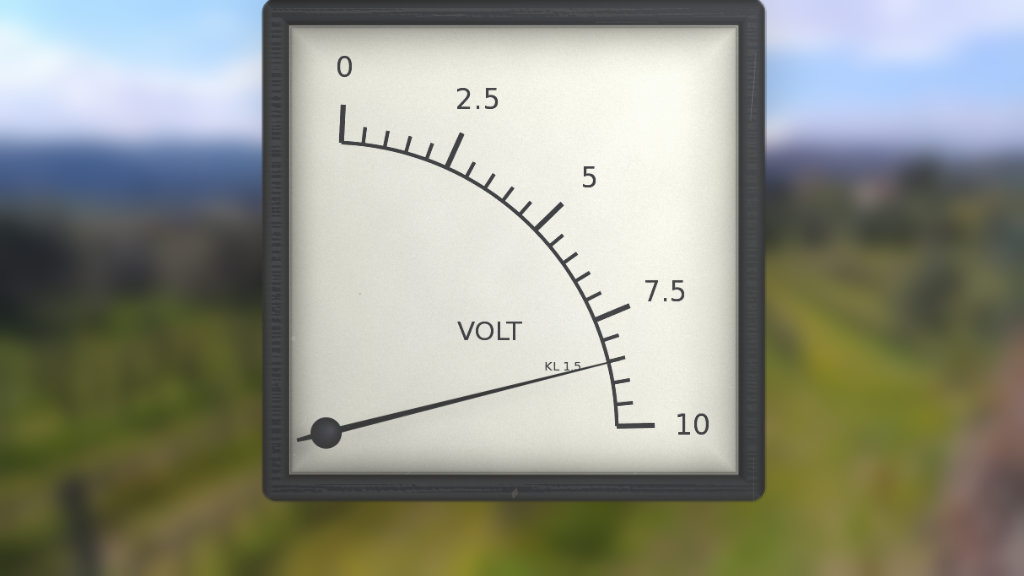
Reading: 8.5 V
